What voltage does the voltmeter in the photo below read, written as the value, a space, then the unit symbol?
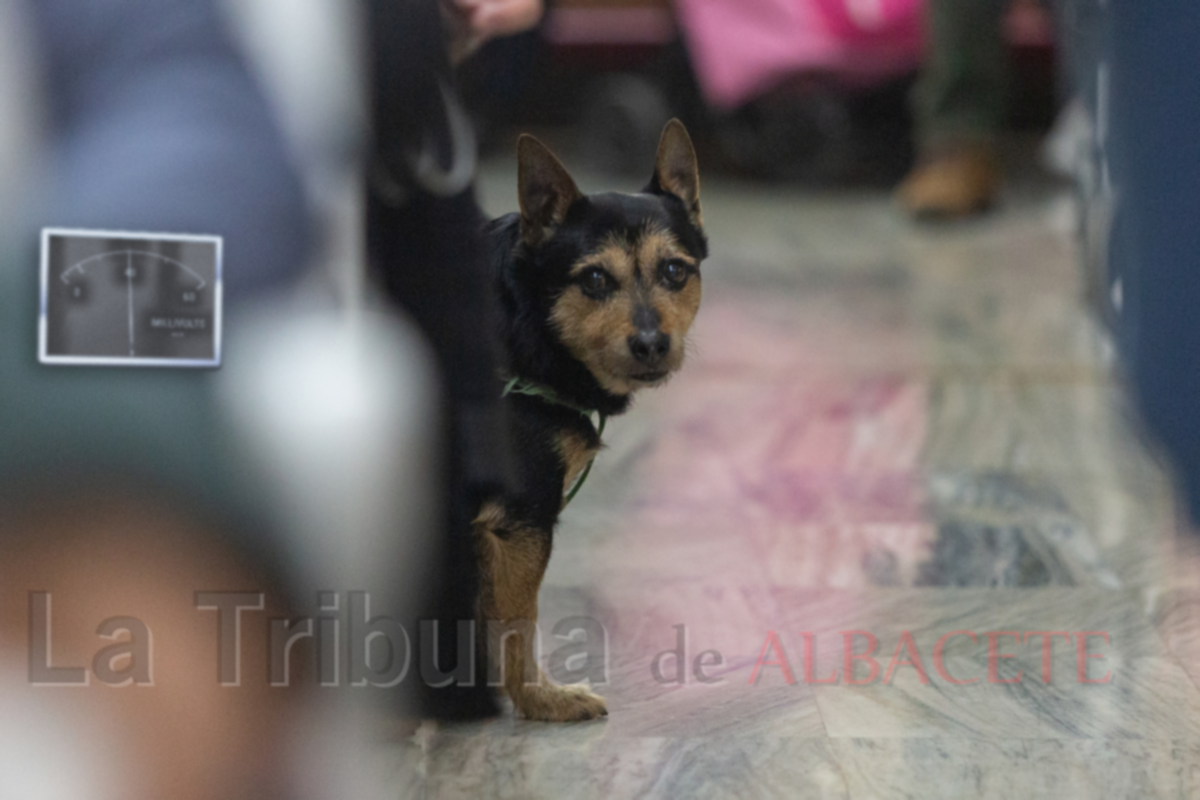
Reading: 40 mV
